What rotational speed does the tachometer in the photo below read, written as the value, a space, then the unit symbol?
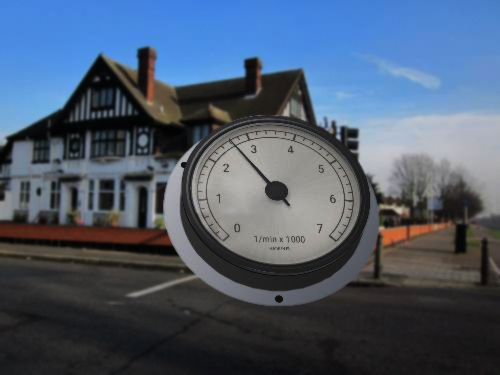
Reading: 2600 rpm
